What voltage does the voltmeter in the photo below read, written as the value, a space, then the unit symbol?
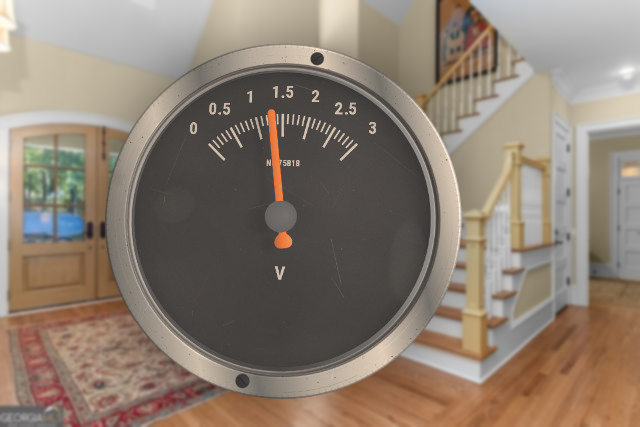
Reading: 1.3 V
